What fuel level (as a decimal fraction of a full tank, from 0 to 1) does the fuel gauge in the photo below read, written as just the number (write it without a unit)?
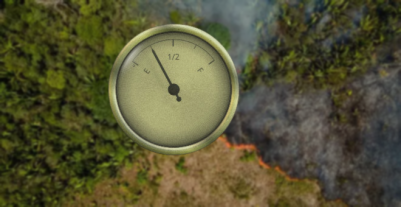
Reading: 0.25
